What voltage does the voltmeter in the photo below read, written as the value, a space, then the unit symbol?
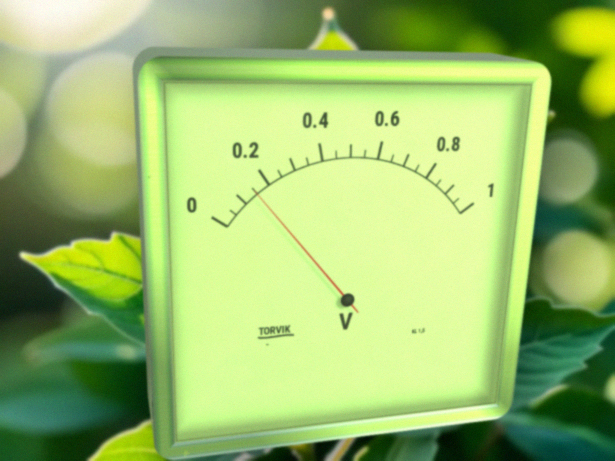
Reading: 0.15 V
